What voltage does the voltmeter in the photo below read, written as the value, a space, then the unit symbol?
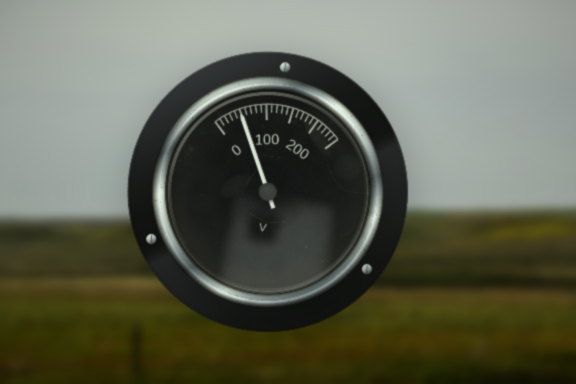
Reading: 50 V
